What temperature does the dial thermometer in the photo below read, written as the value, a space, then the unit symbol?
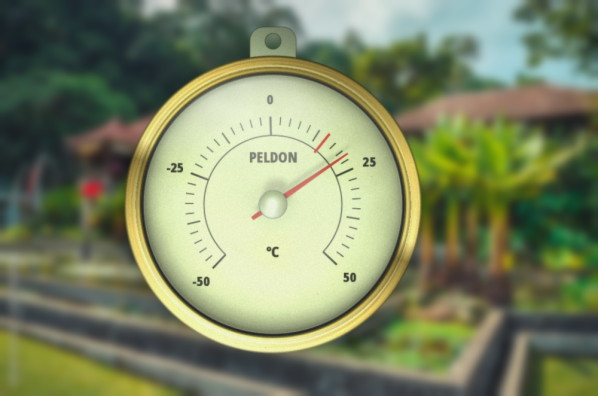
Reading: 21.25 °C
